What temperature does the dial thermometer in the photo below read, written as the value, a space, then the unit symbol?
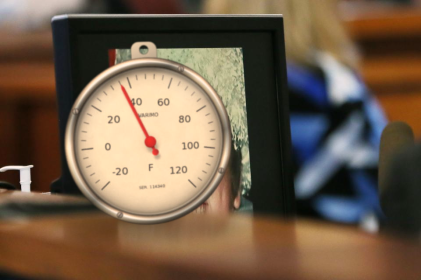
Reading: 36 °F
